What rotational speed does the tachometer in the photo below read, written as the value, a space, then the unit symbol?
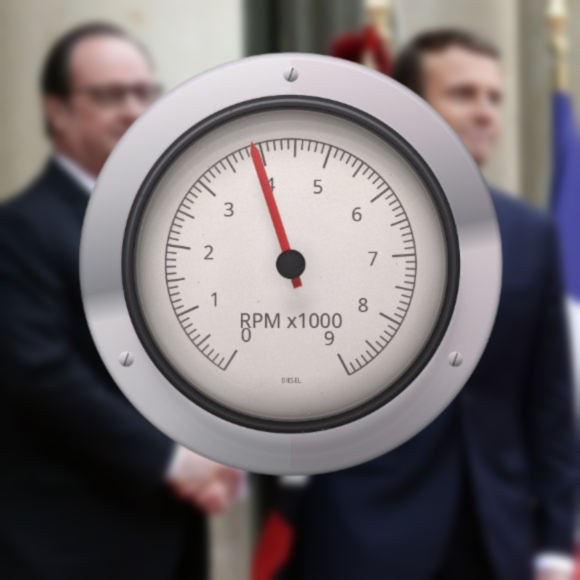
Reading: 3900 rpm
